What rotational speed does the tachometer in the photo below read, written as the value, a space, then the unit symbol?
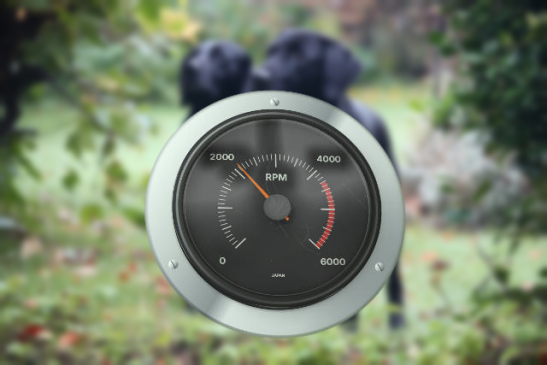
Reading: 2100 rpm
